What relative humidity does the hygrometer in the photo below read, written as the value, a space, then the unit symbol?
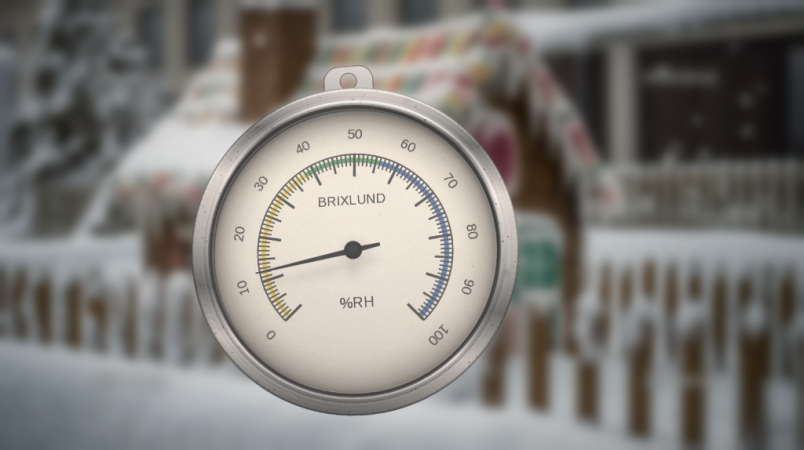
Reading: 12 %
